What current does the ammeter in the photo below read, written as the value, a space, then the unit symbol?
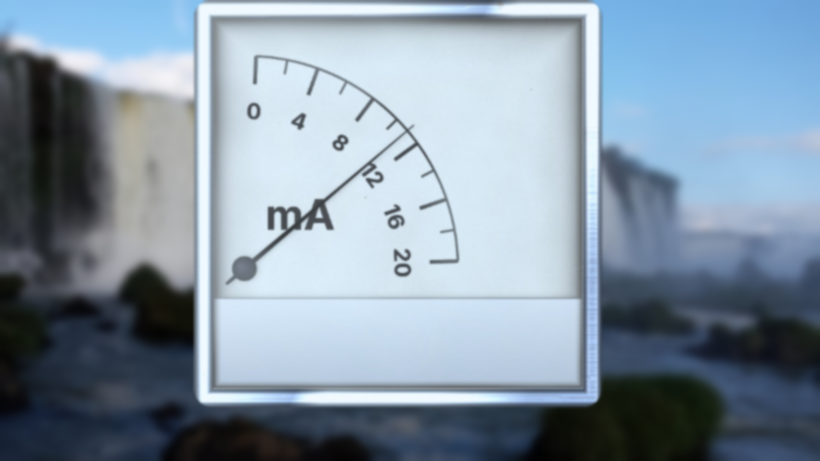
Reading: 11 mA
